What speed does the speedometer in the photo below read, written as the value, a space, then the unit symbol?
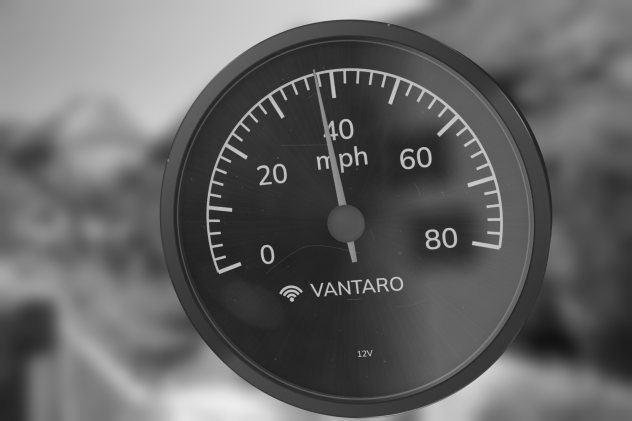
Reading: 38 mph
